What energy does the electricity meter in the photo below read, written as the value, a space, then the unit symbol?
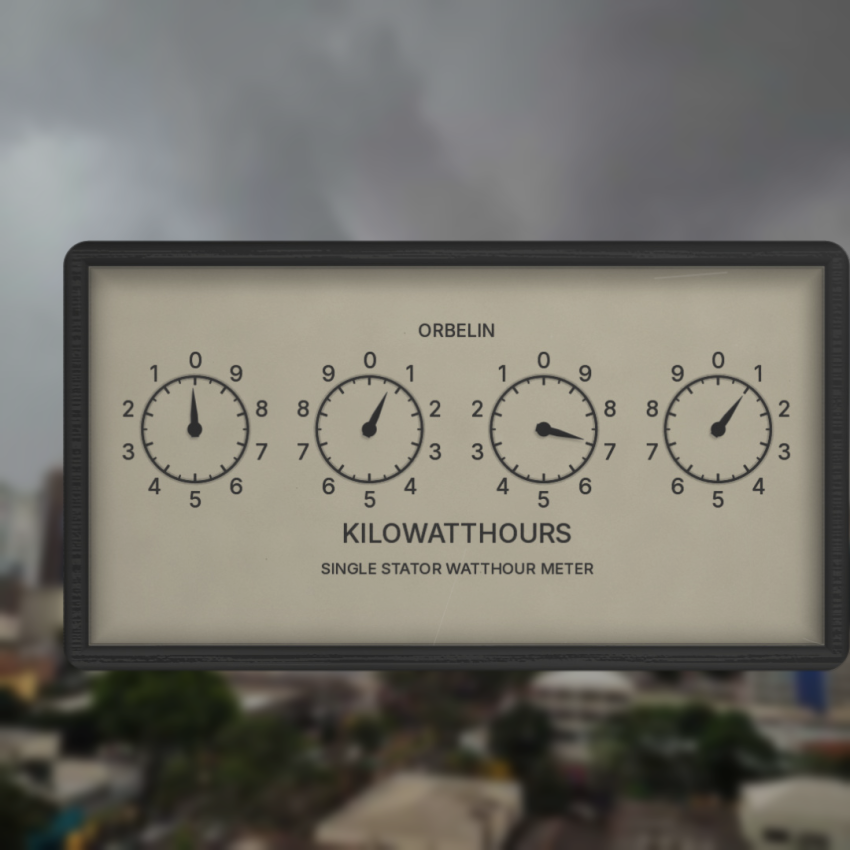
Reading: 71 kWh
